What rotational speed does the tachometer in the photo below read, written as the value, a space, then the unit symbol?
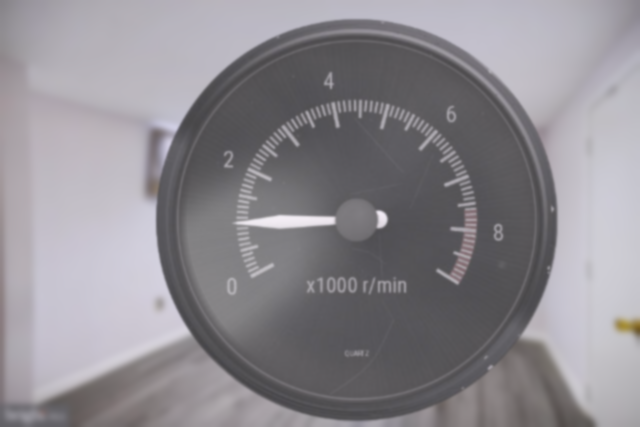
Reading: 1000 rpm
